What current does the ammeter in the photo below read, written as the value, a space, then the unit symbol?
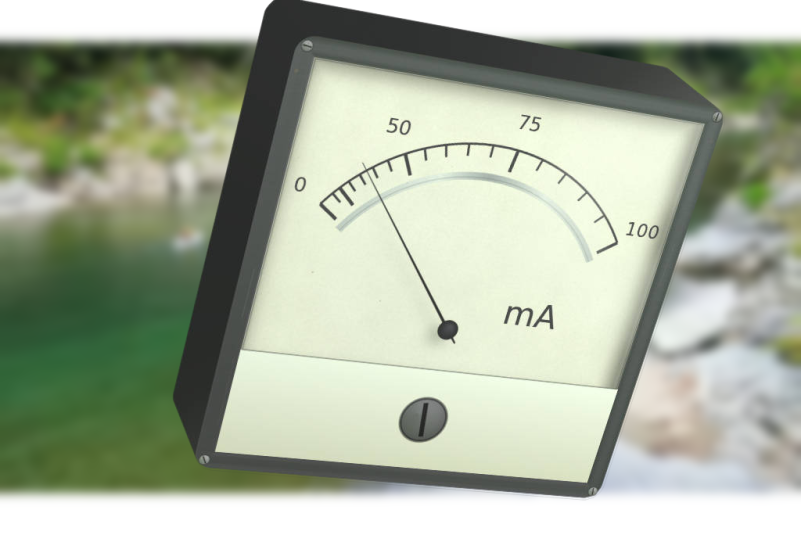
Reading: 37.5 mA
